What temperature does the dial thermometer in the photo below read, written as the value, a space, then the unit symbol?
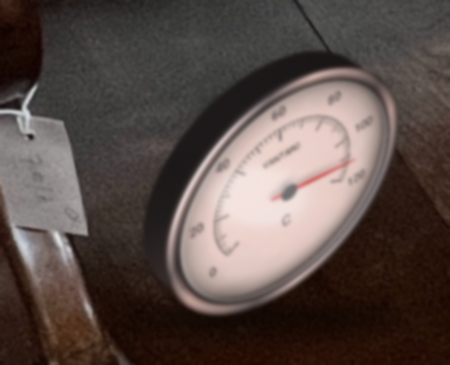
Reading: 110 °C
